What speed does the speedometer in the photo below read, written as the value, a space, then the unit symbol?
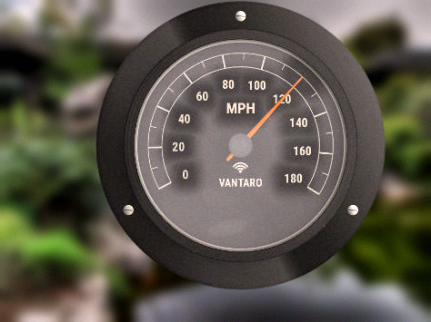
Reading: 120 mph
